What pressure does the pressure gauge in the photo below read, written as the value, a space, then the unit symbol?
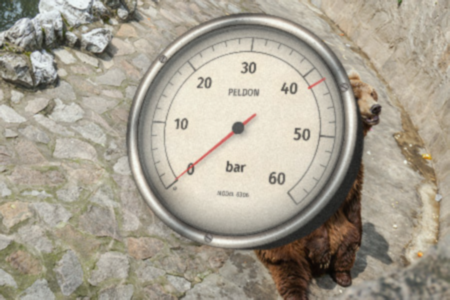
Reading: 0 bar
